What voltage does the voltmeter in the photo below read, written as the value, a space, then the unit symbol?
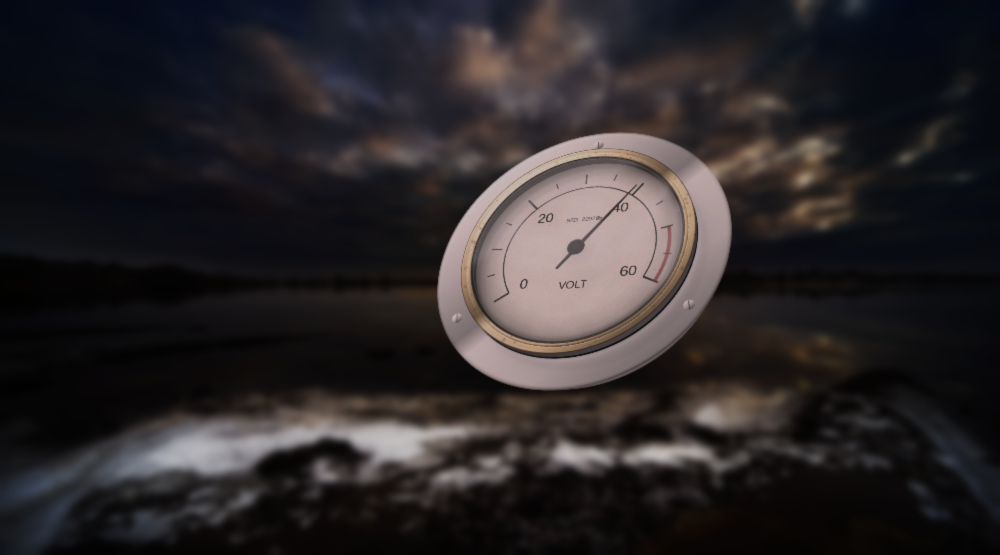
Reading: 40 V
